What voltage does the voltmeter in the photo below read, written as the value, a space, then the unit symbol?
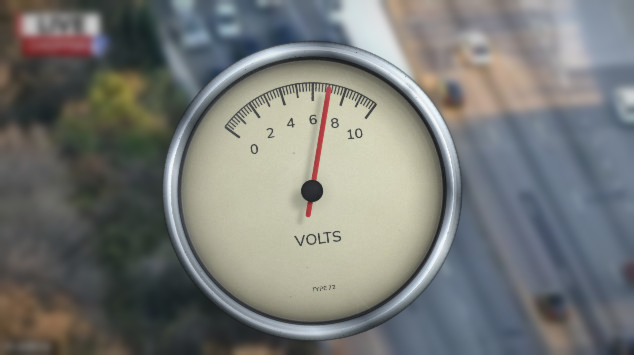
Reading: 7 V
